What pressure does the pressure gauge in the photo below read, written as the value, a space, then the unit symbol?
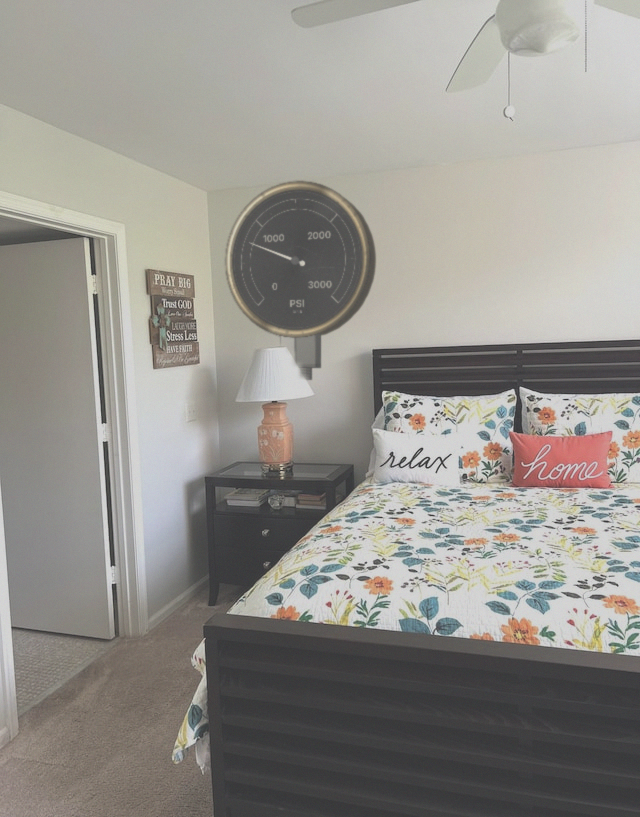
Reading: 750 psi
